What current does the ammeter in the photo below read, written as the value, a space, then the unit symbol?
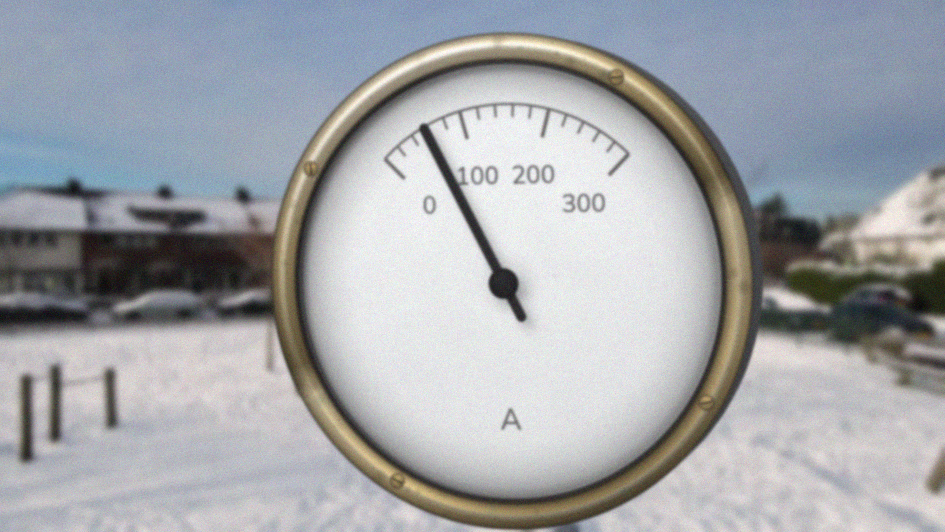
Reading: 60 A
